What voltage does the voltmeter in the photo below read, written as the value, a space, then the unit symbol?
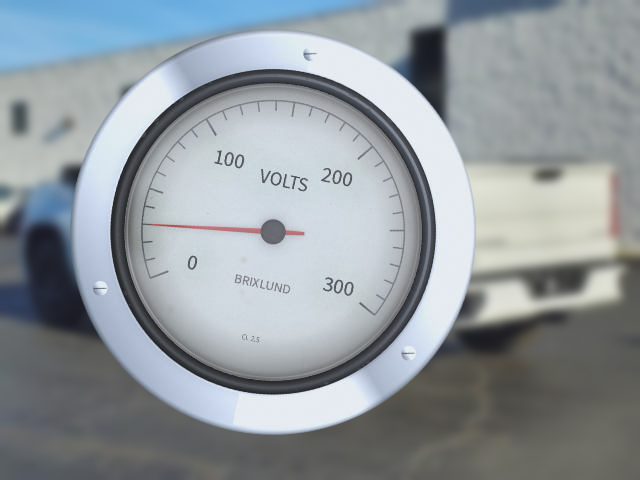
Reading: 30 V
